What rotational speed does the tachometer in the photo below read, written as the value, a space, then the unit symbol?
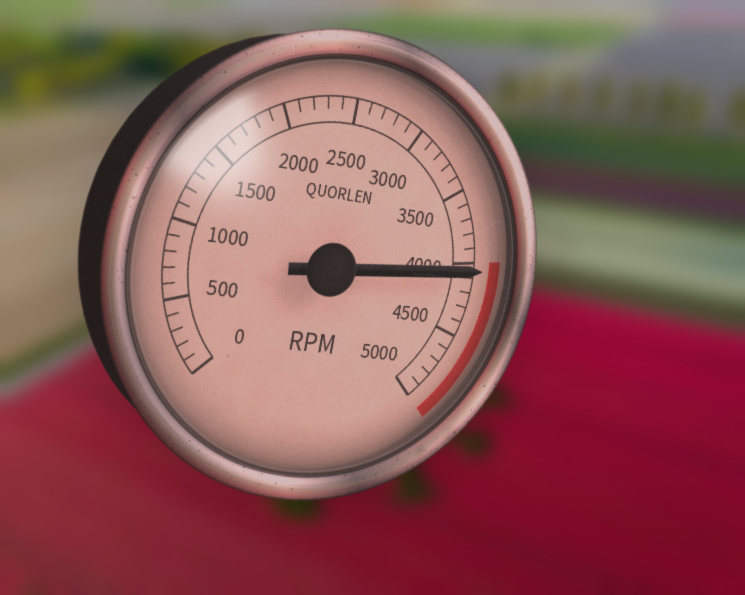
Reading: 4050 rpm
